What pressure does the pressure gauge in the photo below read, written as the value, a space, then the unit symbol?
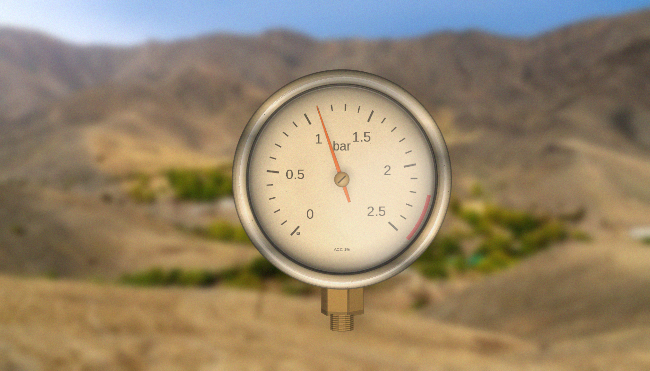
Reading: 1.1 bar
